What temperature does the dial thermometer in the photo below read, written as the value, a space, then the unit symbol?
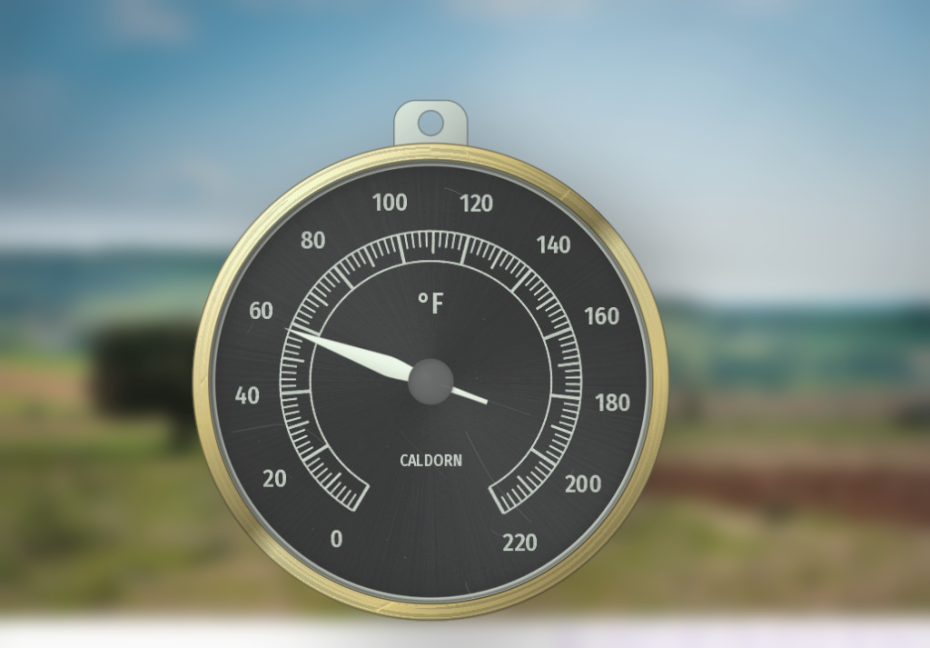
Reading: 58 °F
